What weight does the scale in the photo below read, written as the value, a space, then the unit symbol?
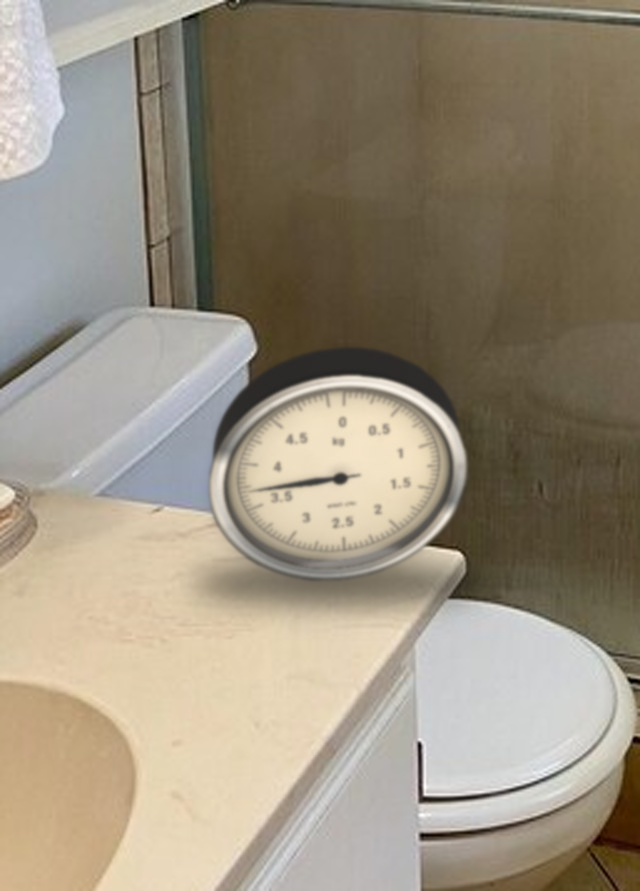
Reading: 3.75 kg
